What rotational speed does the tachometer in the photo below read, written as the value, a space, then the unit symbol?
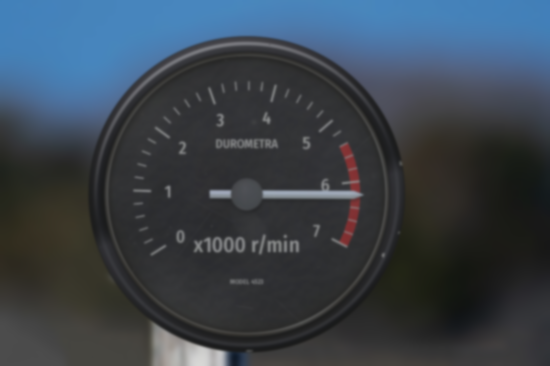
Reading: 6200 rpm
